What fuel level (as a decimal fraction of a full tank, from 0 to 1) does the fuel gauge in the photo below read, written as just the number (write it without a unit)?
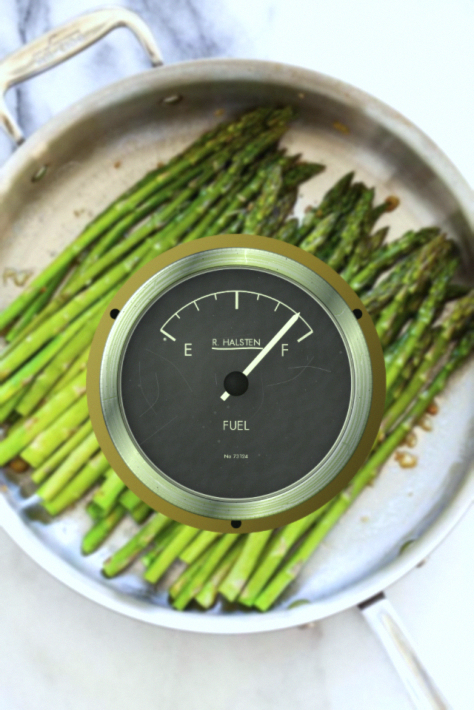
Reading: 0.875
